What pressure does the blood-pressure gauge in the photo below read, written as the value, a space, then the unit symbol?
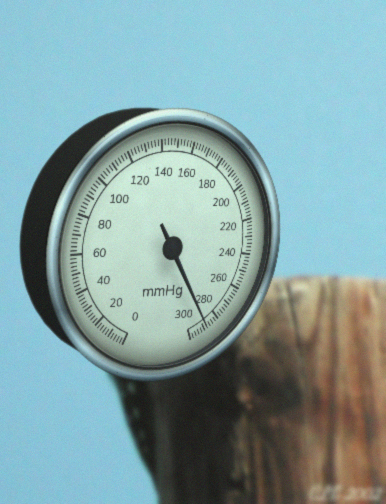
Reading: 290 mmHg
